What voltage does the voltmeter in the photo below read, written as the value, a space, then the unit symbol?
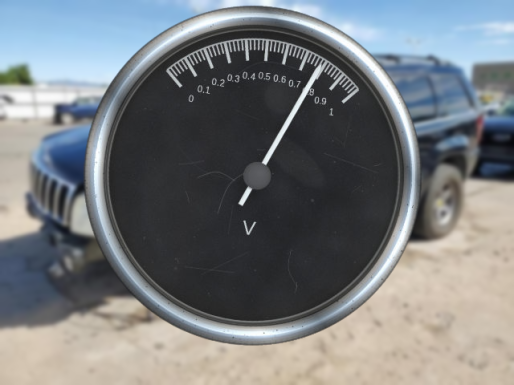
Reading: 0.78 V
